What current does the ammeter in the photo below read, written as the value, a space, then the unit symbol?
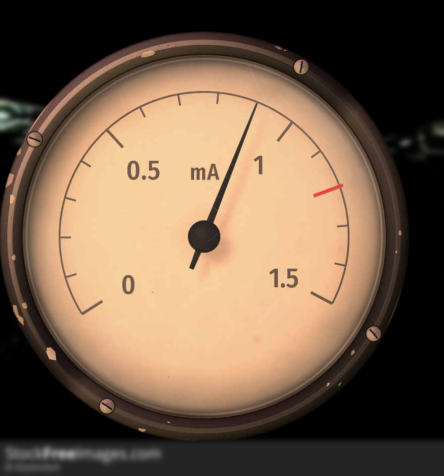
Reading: 0.9 mA
